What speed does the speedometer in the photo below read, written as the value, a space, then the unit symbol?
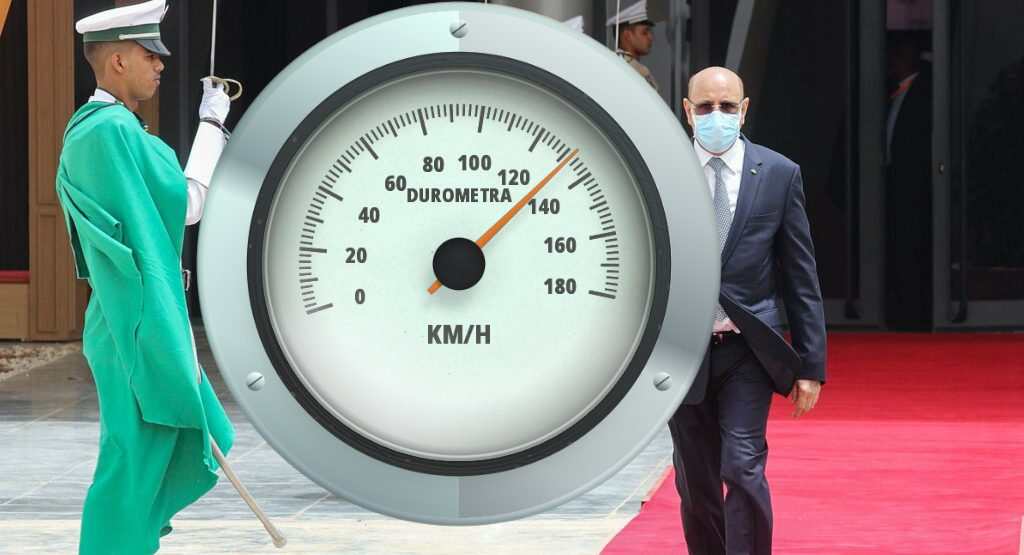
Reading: 132 km/h
